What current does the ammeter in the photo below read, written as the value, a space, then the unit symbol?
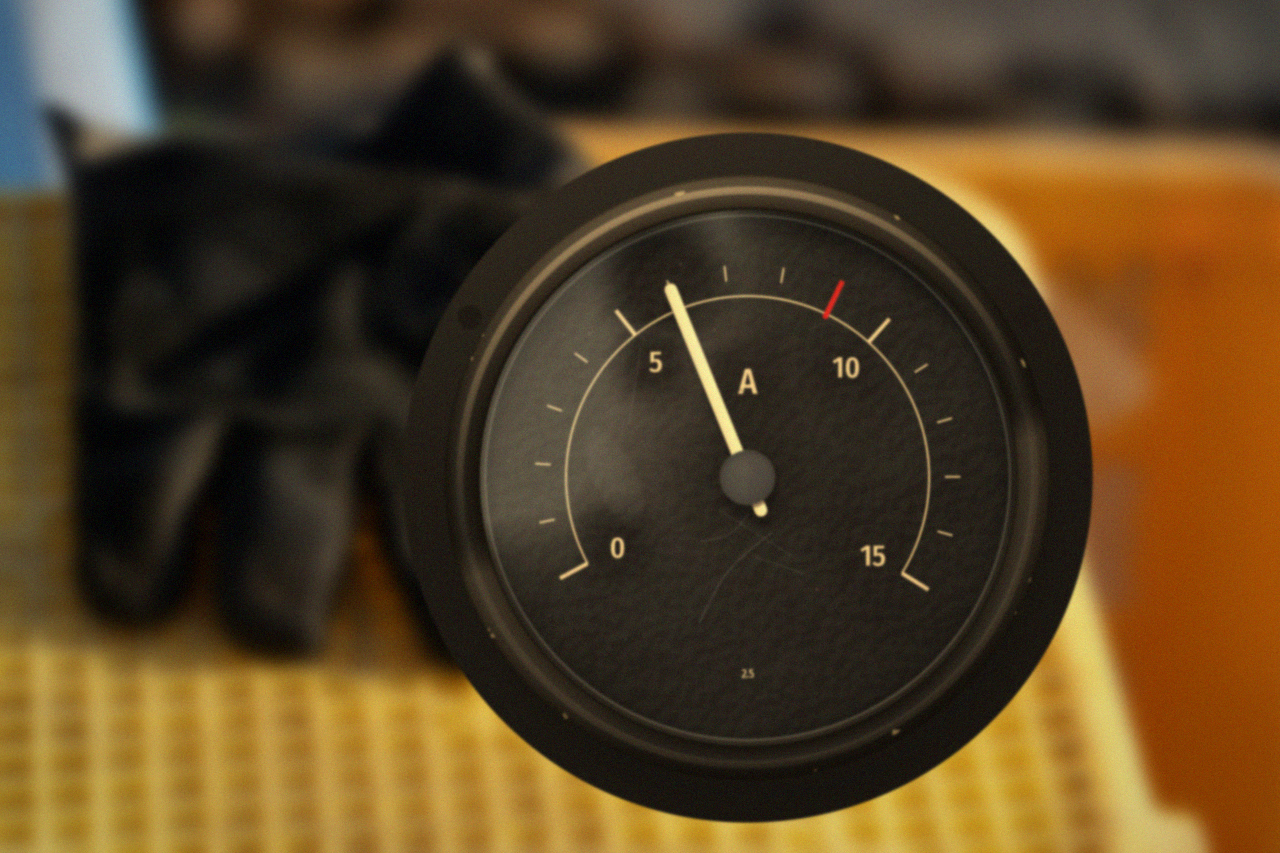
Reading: 6 A
